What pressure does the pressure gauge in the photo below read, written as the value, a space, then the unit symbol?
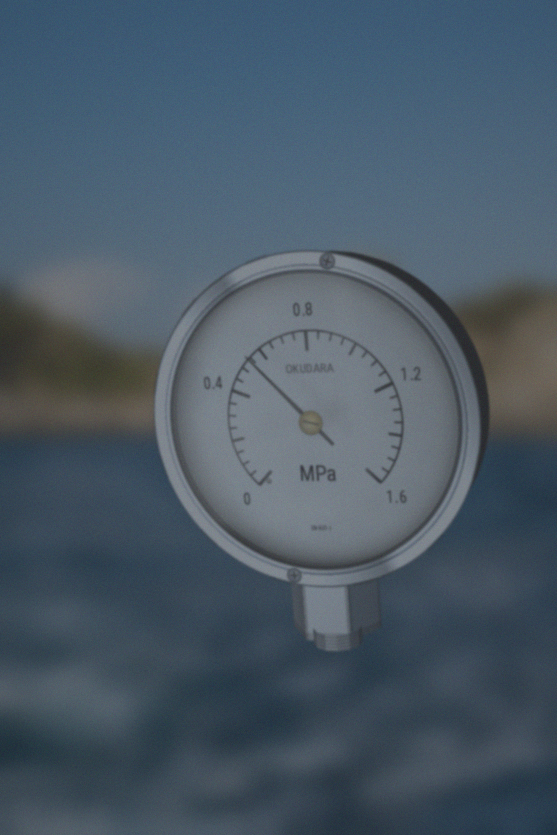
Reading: 0.55 MPa
